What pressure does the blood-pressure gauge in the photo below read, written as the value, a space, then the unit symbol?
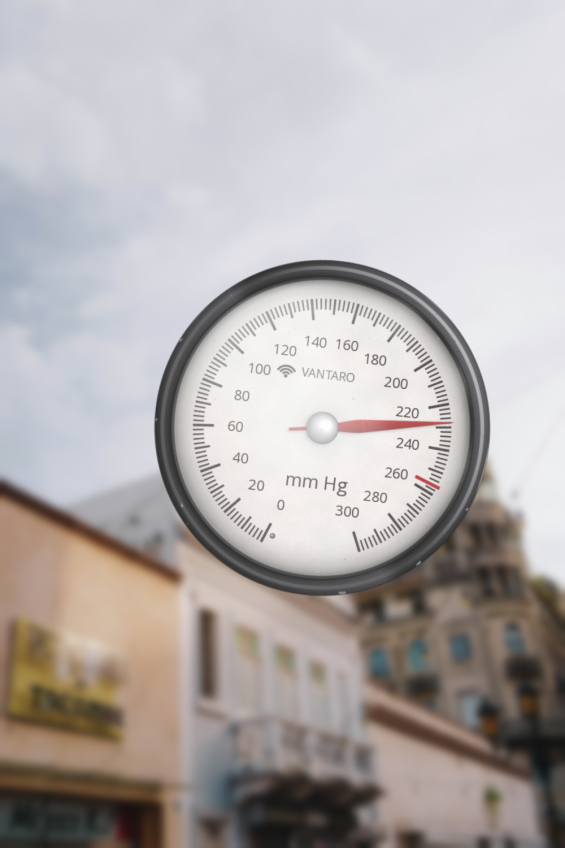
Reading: 228 mmHg
